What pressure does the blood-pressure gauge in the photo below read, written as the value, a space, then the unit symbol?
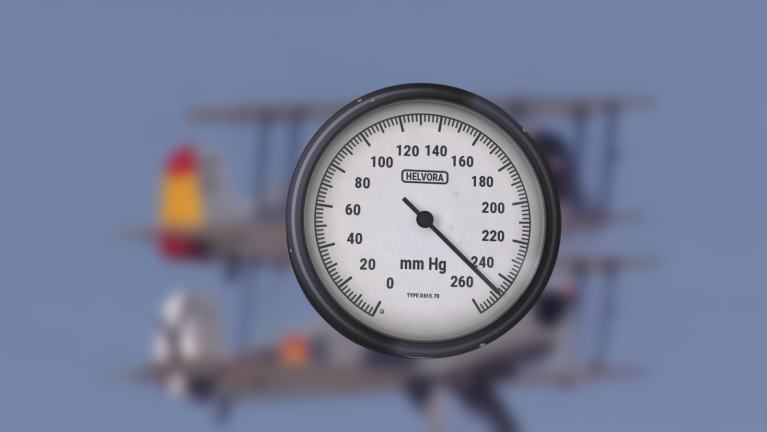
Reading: 248 mmHg
